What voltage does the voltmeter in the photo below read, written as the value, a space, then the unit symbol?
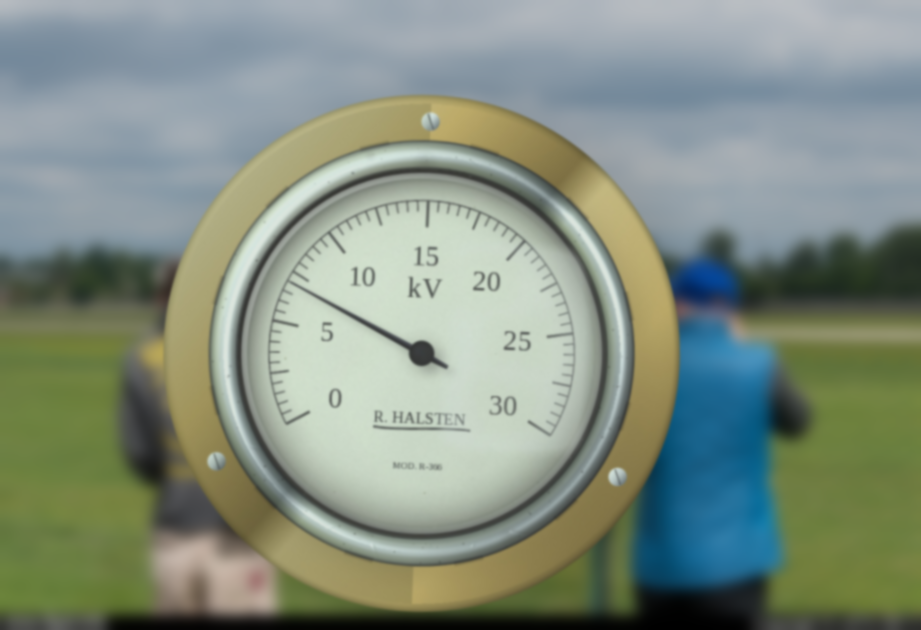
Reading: 7 kV
